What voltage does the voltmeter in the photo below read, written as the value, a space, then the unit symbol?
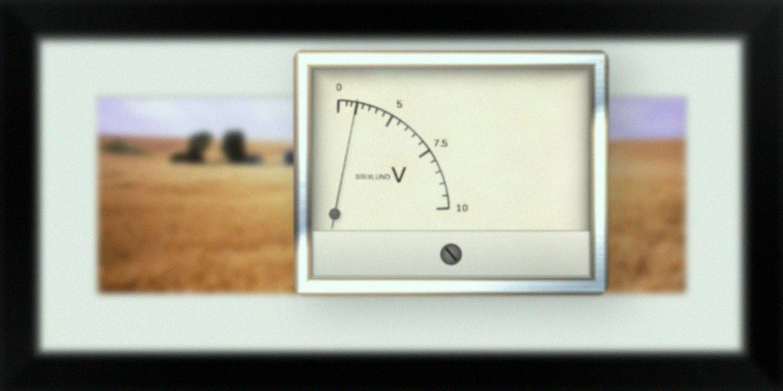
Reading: 2.5 V
